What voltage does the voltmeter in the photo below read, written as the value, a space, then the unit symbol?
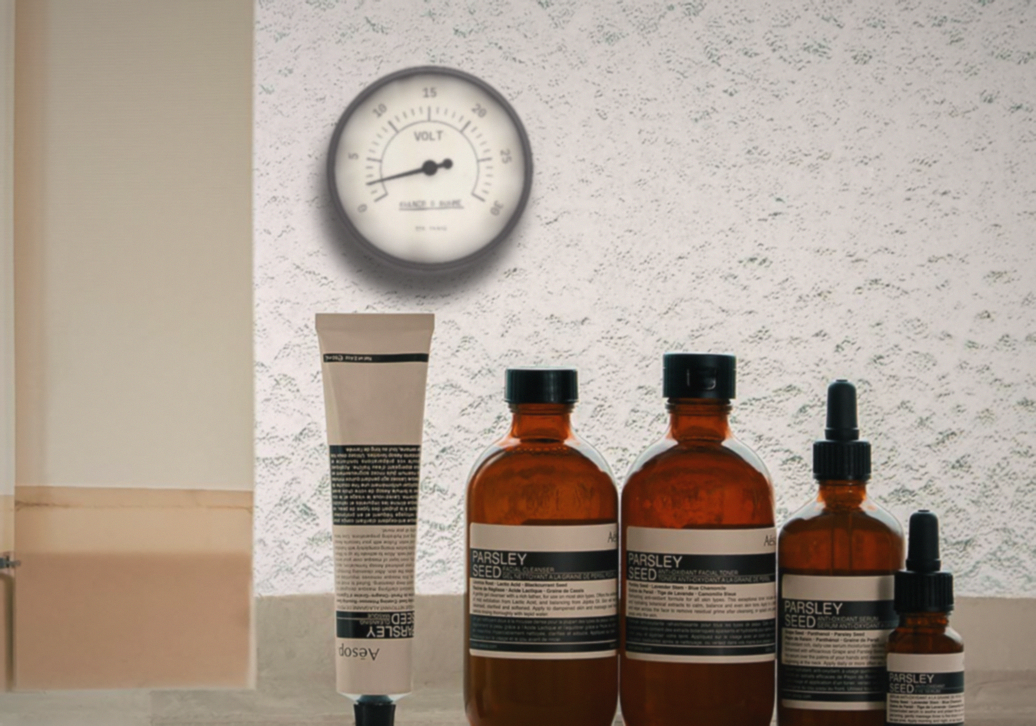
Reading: 2 V
